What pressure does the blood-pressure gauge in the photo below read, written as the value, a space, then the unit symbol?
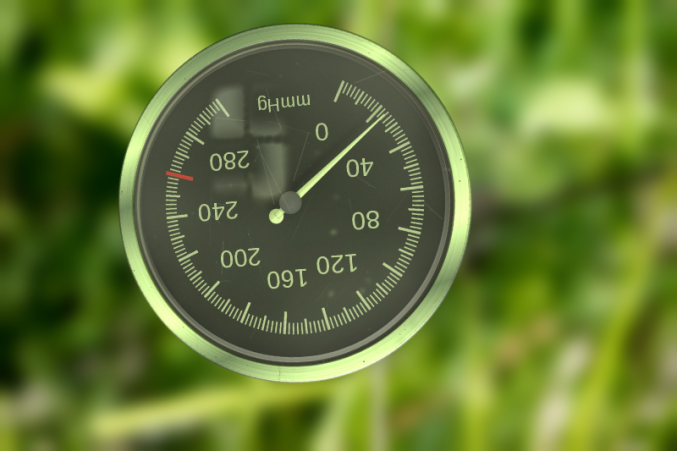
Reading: 24 mmHg
